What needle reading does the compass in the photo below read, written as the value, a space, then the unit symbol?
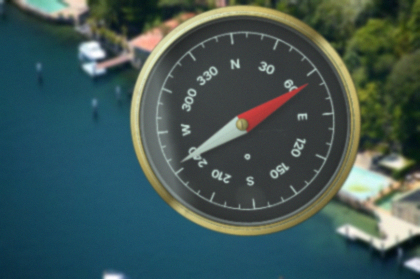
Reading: 65 °
